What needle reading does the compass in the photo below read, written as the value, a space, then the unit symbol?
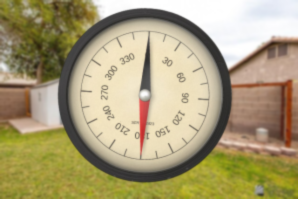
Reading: 180 °
